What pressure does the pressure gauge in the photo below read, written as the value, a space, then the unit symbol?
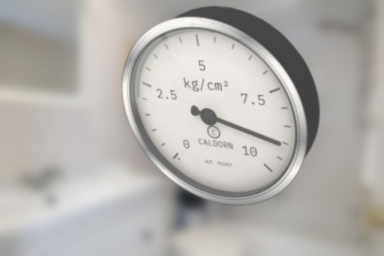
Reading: 9 kg/cm²
